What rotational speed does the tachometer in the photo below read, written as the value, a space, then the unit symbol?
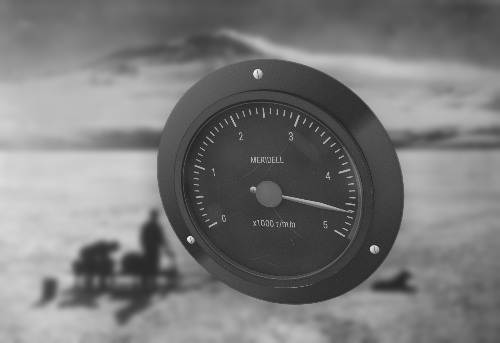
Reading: 4600 rpm
